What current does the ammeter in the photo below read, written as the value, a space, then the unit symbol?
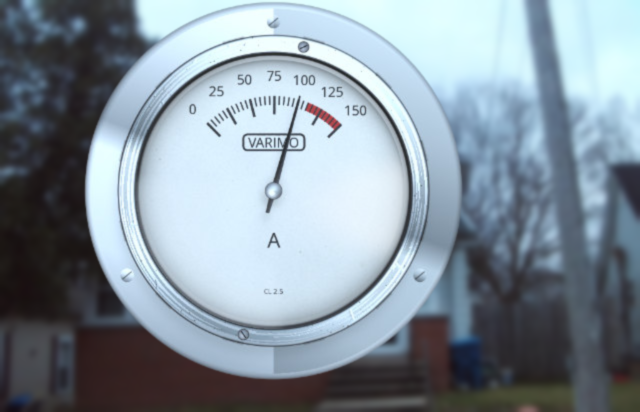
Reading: 100 A
